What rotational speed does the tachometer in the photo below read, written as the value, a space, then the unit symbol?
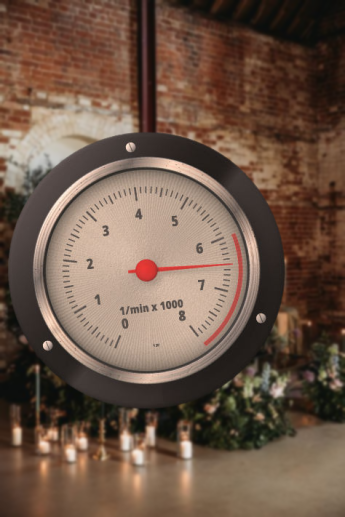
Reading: 6500 rpm
